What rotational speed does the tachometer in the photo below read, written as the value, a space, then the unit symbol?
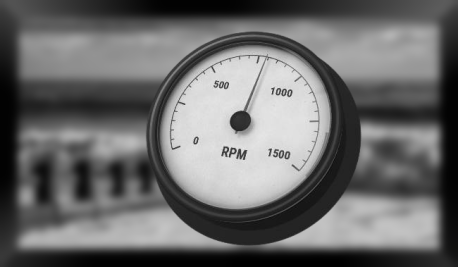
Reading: 800 rpm
